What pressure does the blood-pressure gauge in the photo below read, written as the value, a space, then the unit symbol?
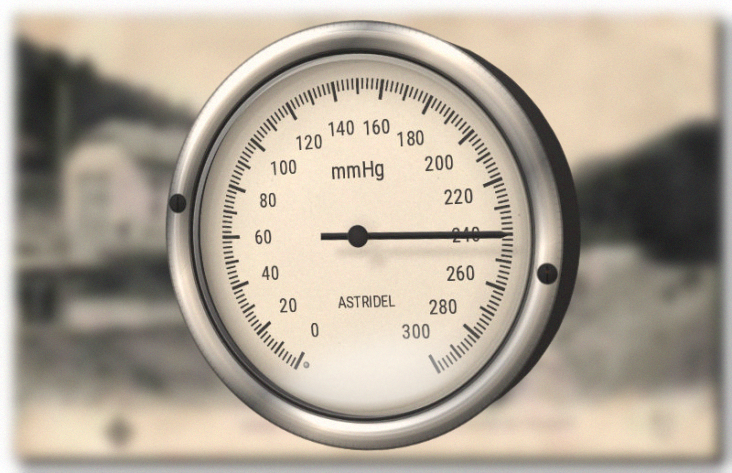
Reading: 240 mmHg
